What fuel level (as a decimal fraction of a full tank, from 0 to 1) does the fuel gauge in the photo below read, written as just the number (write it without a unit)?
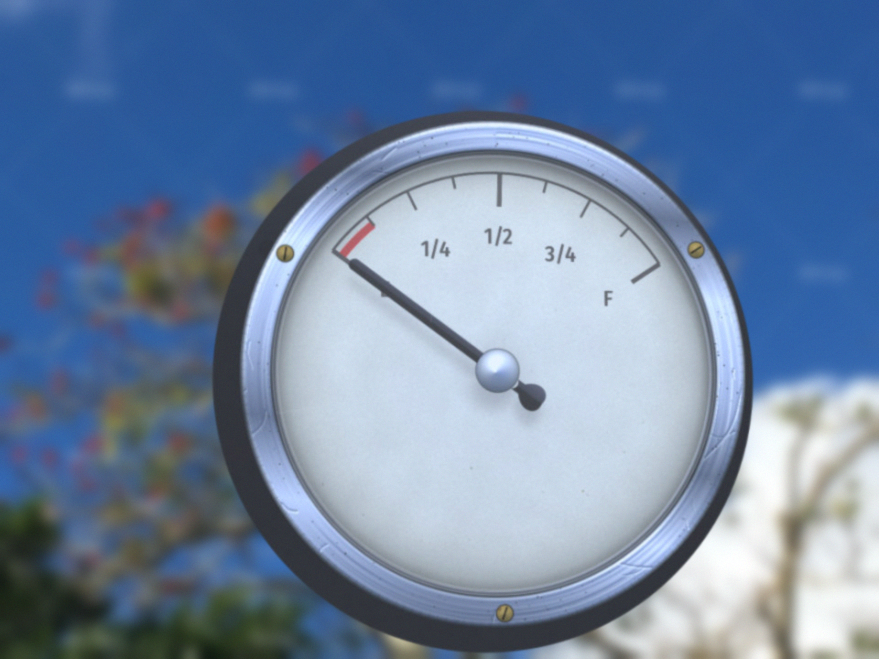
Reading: 0
